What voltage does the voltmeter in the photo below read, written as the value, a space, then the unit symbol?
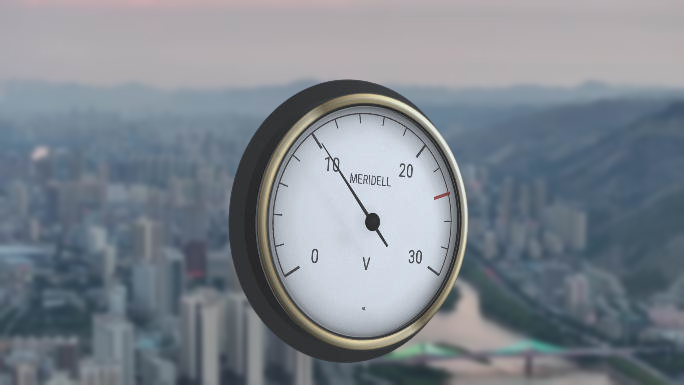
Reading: 10 V
